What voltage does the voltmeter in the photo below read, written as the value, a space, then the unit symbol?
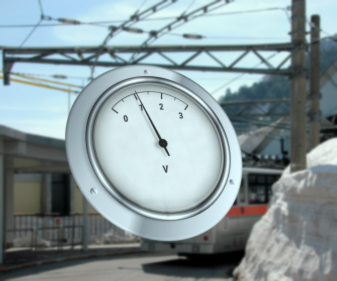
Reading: 1 V
